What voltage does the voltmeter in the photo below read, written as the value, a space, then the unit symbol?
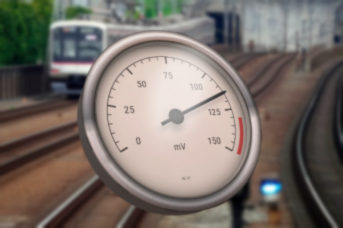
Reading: 115 mV
